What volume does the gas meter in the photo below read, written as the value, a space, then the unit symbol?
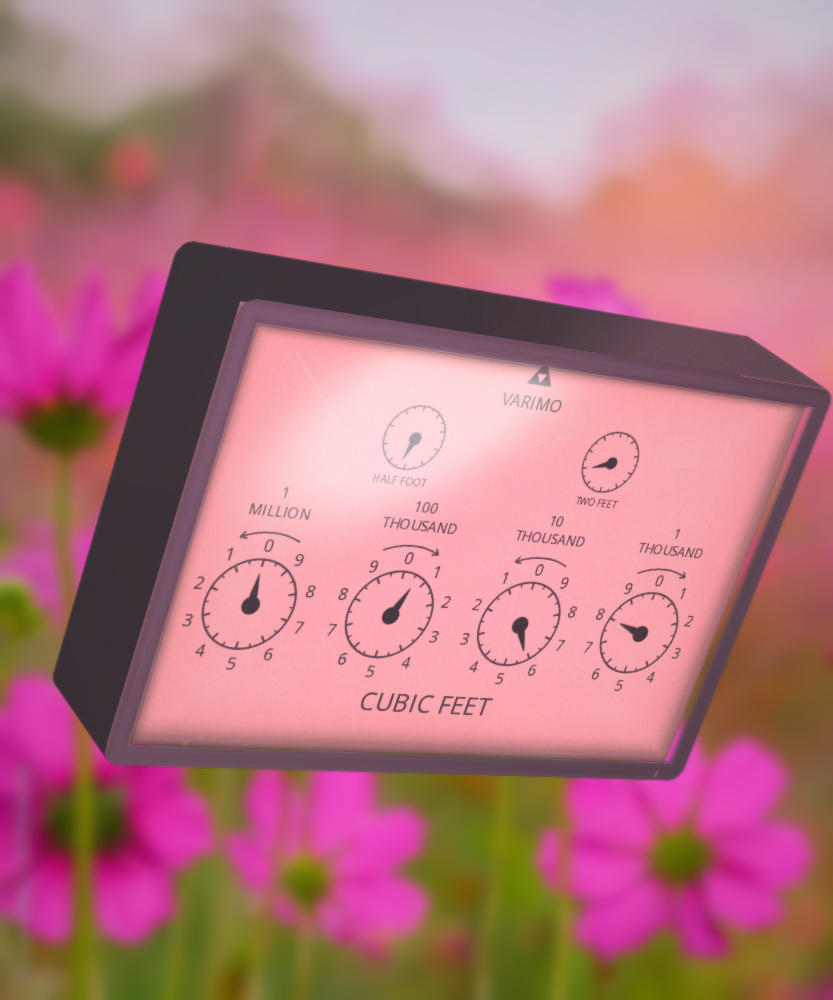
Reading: 5800 ft³
